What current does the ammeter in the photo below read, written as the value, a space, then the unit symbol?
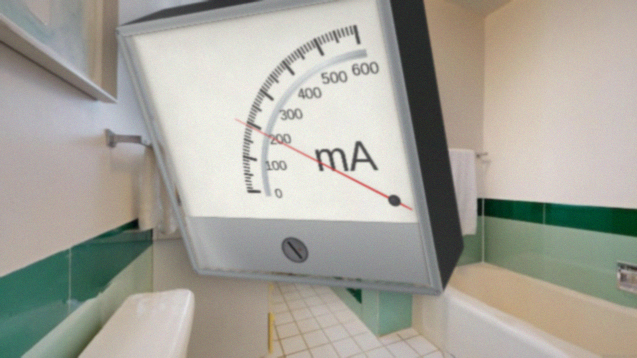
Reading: 200 mA
